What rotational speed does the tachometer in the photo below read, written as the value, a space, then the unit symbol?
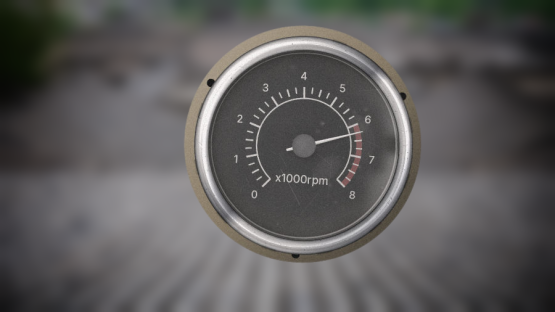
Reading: 6250 rpm
